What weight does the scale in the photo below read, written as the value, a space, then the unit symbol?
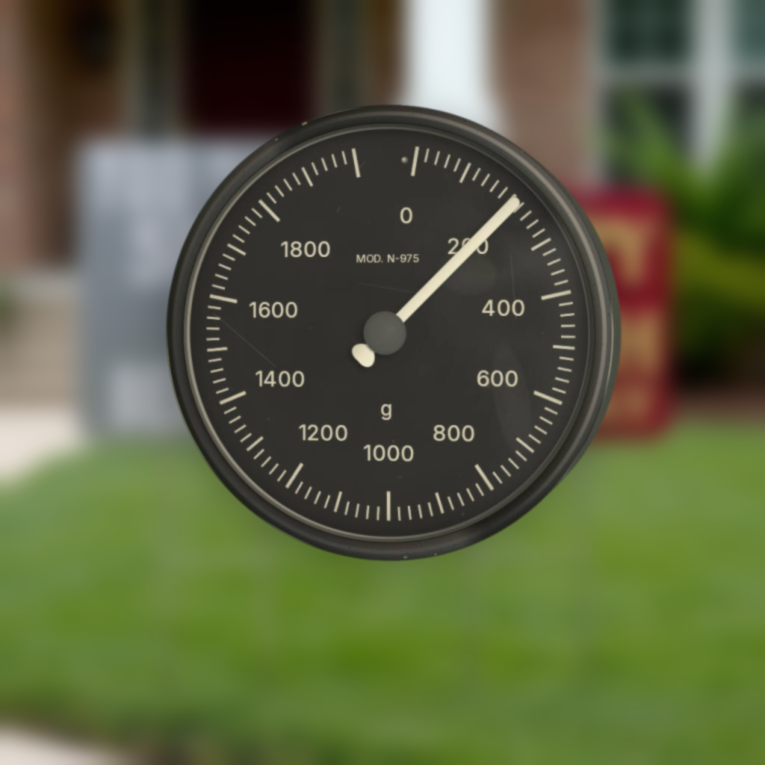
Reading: 210 g
